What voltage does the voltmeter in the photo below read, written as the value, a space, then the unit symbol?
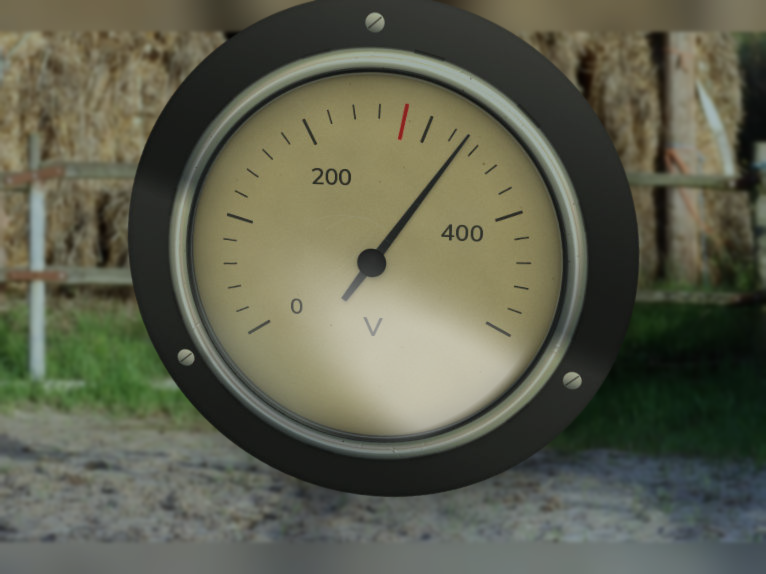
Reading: 330 V
